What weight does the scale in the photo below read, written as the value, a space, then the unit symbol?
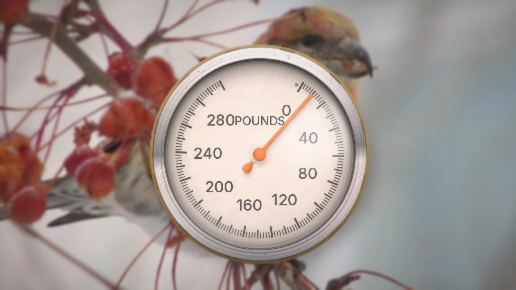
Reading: 10 lb
